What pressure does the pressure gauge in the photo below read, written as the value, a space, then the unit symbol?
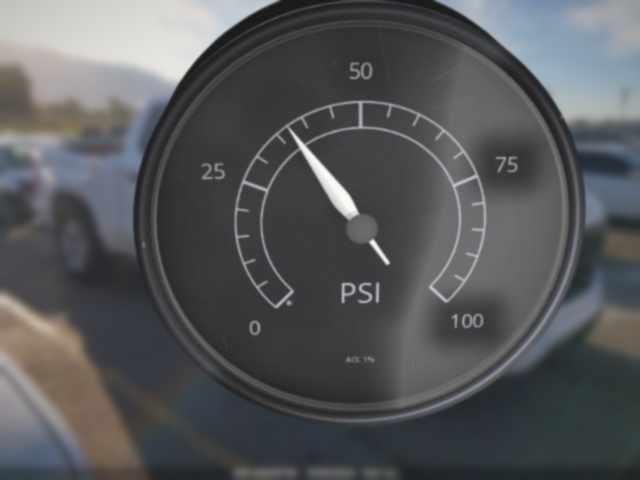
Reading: 37.5 psi
